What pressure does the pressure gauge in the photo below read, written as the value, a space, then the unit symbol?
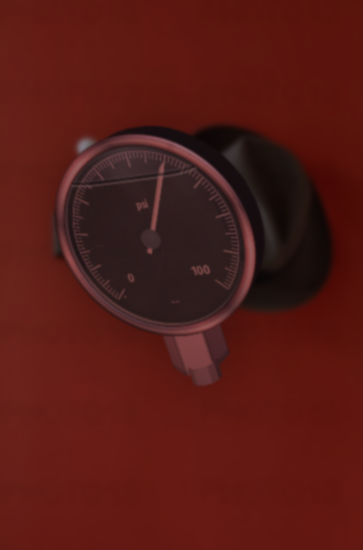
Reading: 60 psi
